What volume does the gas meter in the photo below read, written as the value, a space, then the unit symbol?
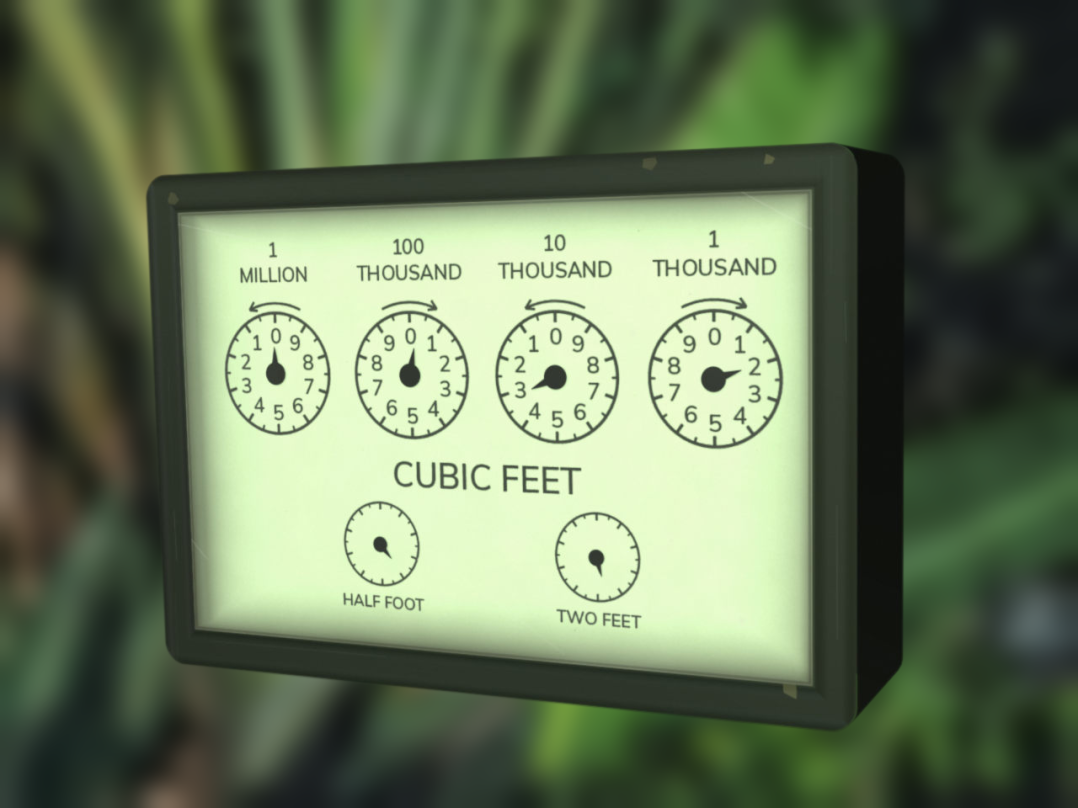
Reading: 3200 ft³
